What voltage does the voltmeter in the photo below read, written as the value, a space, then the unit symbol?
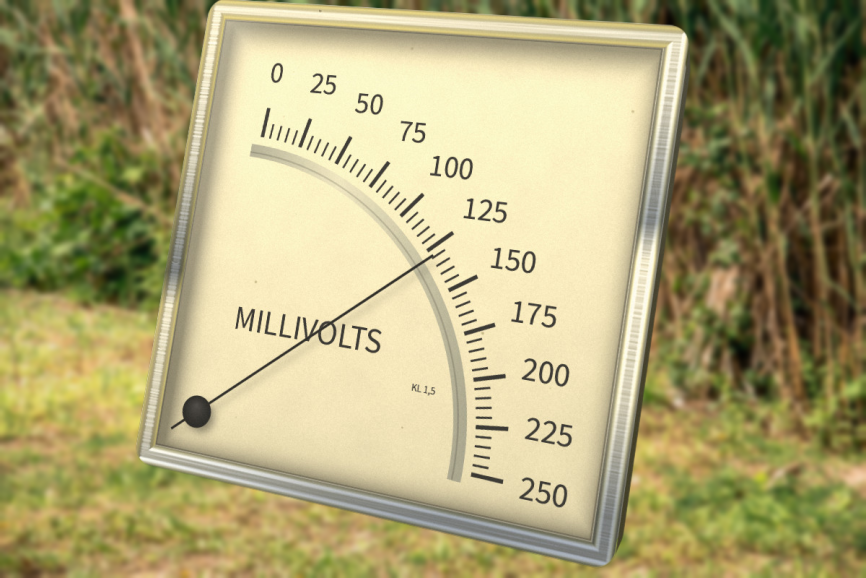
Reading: 130 mV
